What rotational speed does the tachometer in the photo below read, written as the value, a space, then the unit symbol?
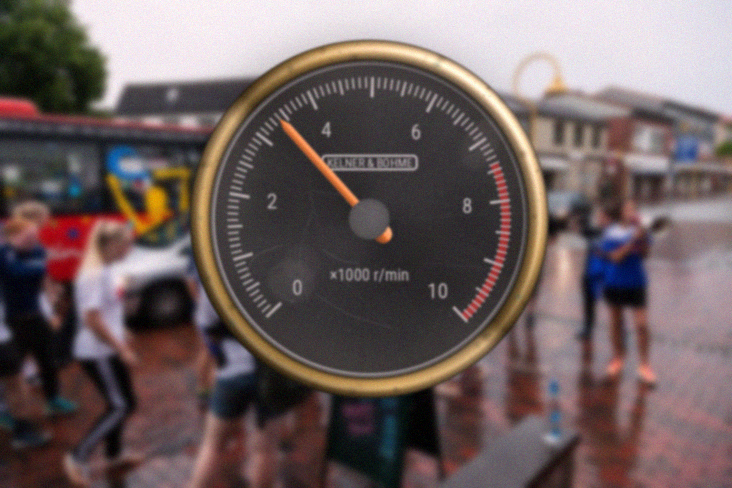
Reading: 3400 rpm
